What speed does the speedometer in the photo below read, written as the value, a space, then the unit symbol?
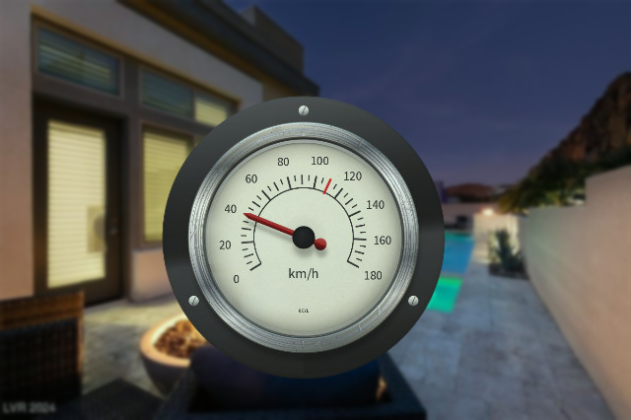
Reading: 40 km/h
